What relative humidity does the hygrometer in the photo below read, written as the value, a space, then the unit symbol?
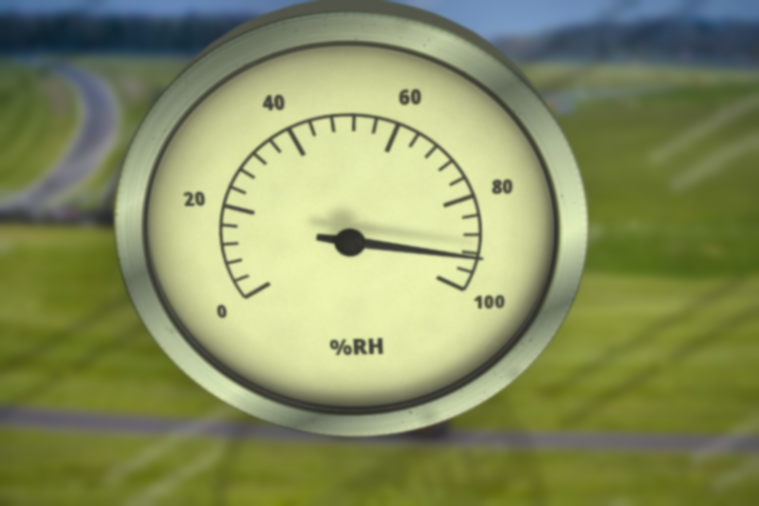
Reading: 92 %
